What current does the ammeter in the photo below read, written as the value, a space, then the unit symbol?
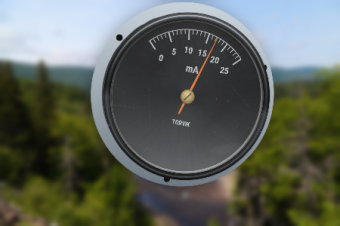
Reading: 17 mA
